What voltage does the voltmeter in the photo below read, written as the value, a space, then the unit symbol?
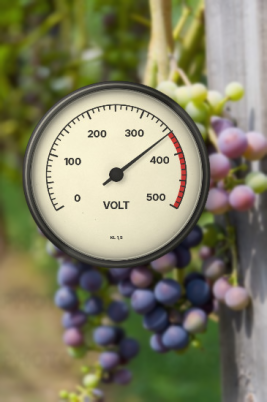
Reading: 360 V
